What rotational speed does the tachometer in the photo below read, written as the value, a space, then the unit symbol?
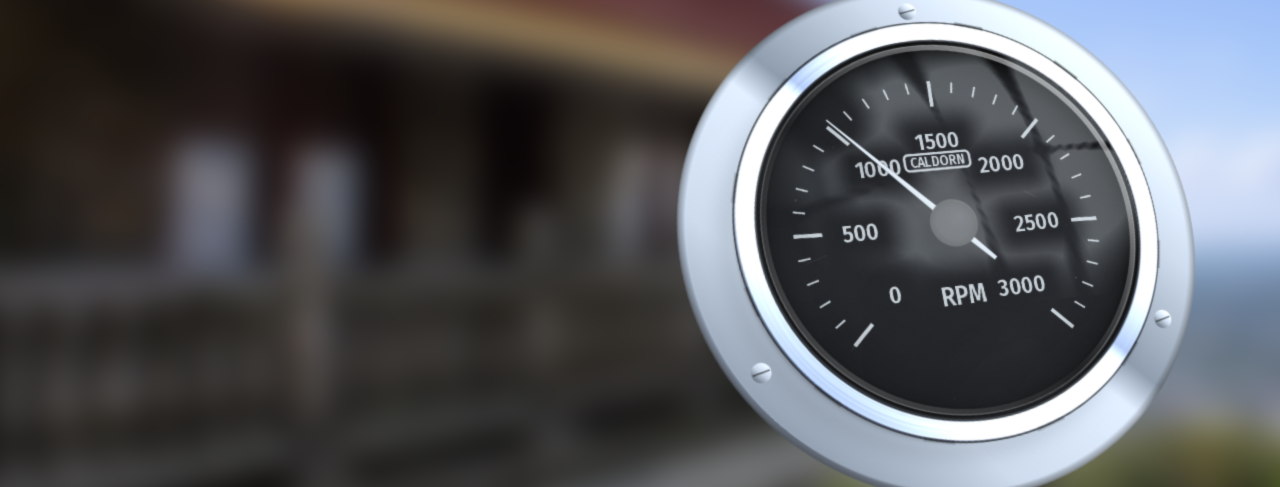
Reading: 1000 rpm
